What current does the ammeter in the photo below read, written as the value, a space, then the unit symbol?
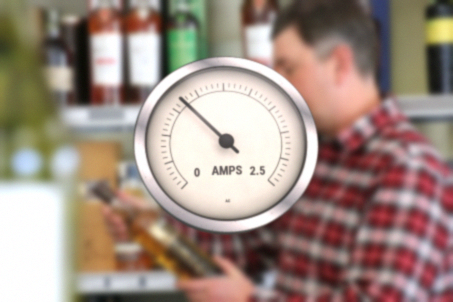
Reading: 0.85 A
